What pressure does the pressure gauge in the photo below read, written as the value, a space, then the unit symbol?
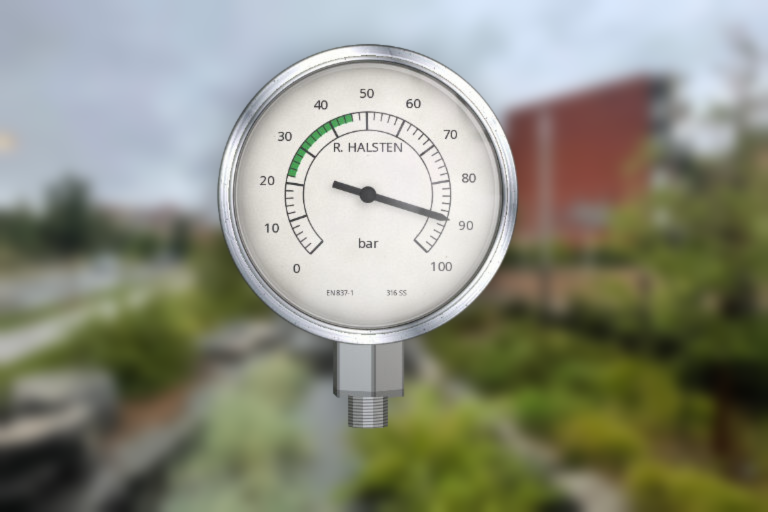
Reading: 90 bar
